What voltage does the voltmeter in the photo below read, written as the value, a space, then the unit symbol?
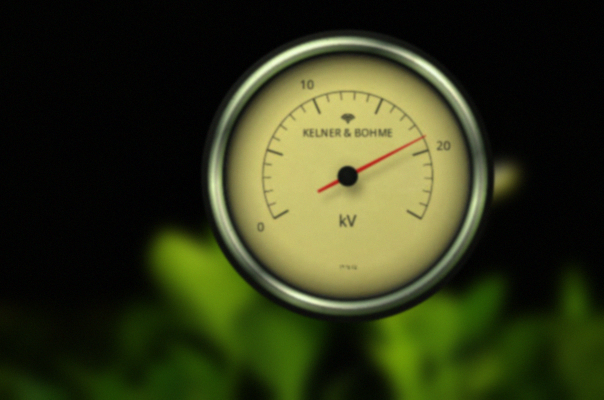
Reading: 19 kV
